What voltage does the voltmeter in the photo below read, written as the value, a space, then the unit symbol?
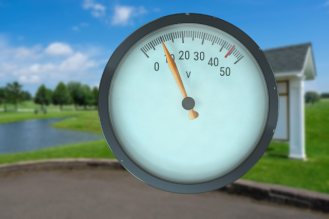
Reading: 10 V
